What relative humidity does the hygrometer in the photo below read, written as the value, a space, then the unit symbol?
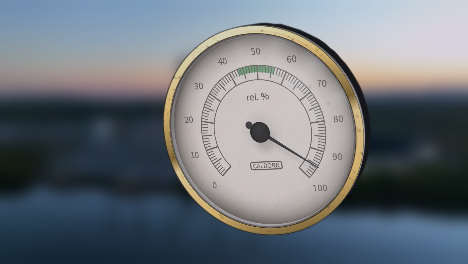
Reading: 95 %
